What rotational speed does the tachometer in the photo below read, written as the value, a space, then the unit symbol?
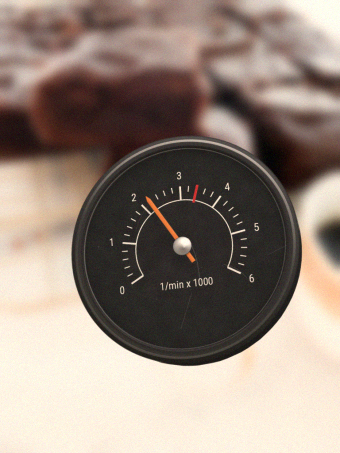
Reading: 2200 rpm
